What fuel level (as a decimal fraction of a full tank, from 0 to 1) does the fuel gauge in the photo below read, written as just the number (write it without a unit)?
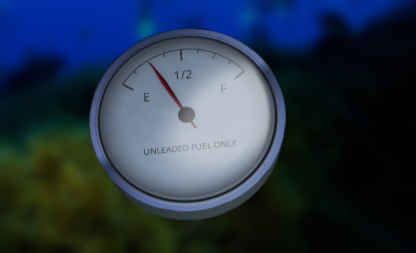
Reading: 0.25
